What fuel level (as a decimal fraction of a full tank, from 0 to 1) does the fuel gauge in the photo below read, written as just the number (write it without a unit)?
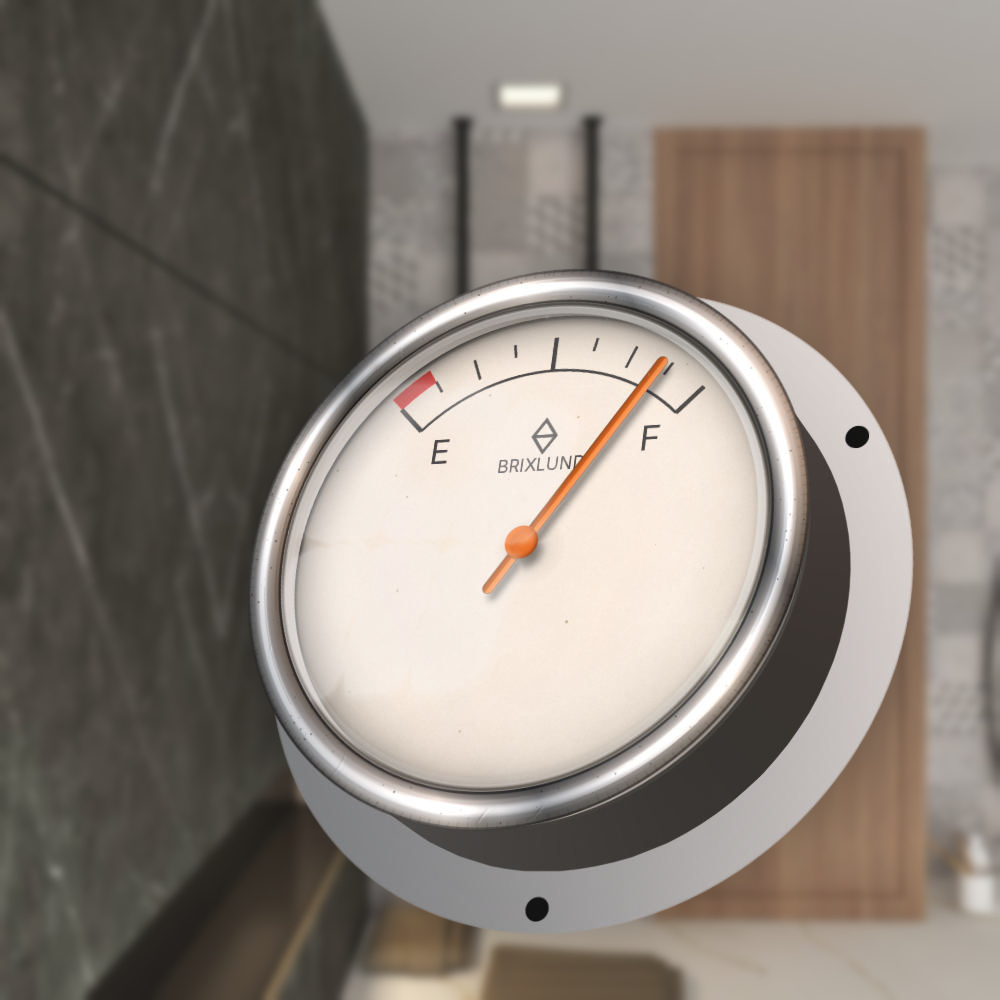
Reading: 0.875
